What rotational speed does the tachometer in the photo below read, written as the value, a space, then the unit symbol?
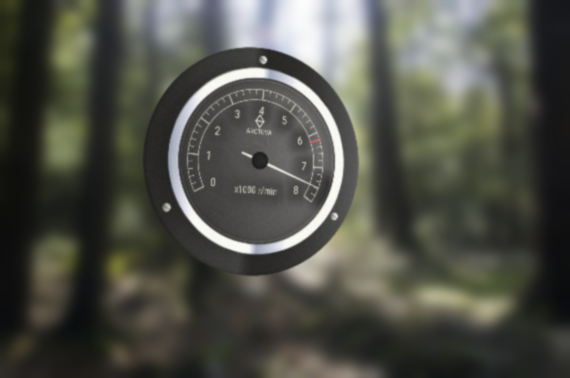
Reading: 7600 rpm
